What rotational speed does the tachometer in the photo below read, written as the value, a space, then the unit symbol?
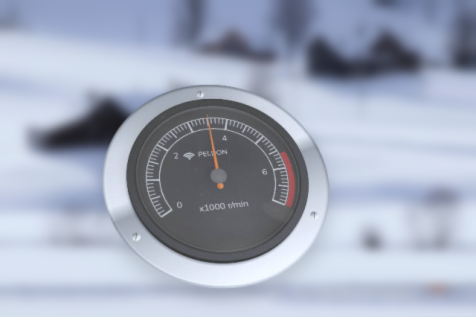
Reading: 3500 rpm
